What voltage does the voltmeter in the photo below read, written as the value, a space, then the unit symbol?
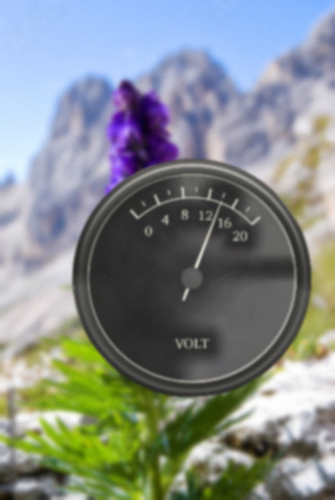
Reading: 14 V
